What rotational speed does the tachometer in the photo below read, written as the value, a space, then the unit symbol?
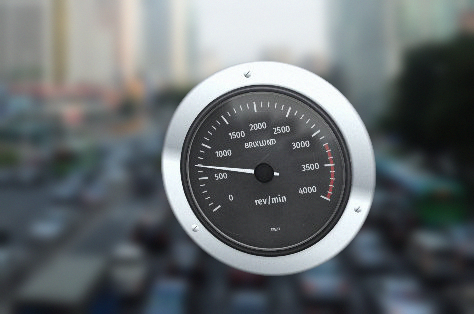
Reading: 700 rpm
